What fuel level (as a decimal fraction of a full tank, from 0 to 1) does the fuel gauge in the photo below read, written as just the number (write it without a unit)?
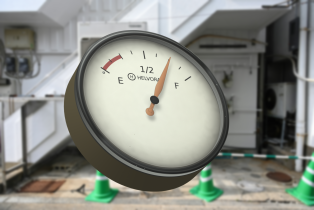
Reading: 0.75
